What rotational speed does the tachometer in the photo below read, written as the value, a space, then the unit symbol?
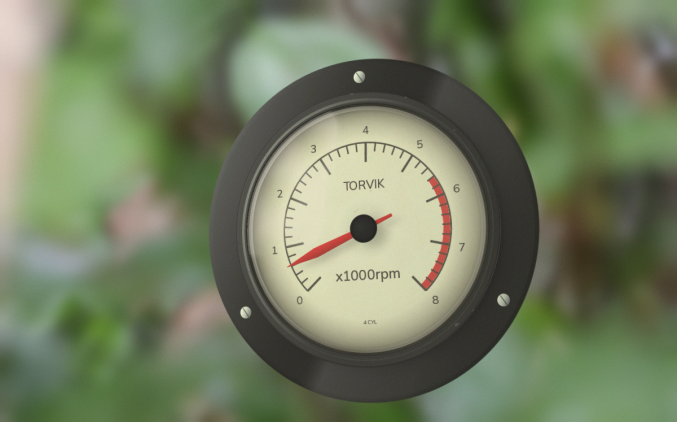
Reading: 600 rpm
